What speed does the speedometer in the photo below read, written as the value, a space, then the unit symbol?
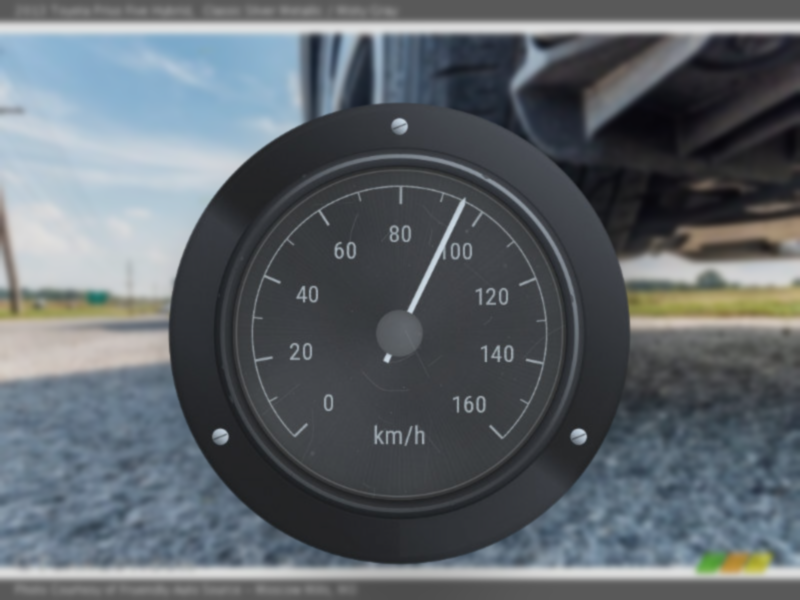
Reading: 95 km/h
